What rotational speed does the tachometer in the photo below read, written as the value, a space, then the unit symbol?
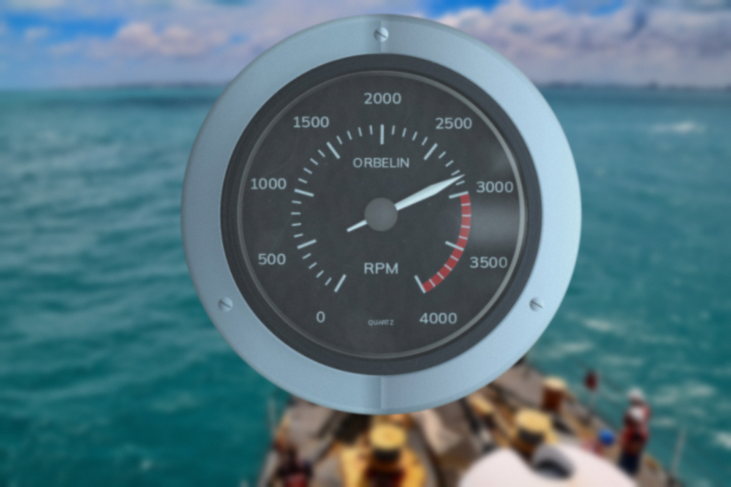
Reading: 2850 rpm
